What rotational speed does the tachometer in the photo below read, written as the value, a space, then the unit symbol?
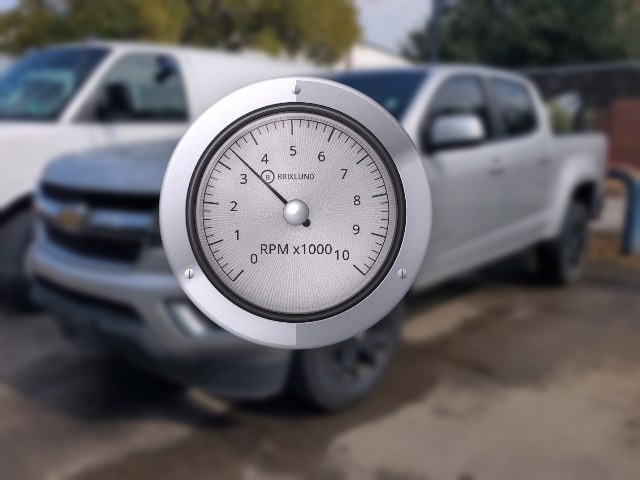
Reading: 3400 rpm
